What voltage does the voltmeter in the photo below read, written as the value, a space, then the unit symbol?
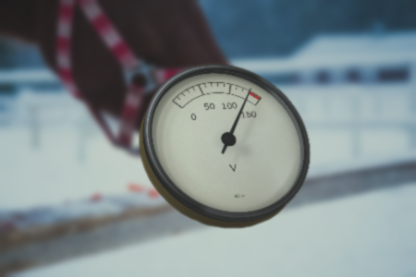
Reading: 130 V
